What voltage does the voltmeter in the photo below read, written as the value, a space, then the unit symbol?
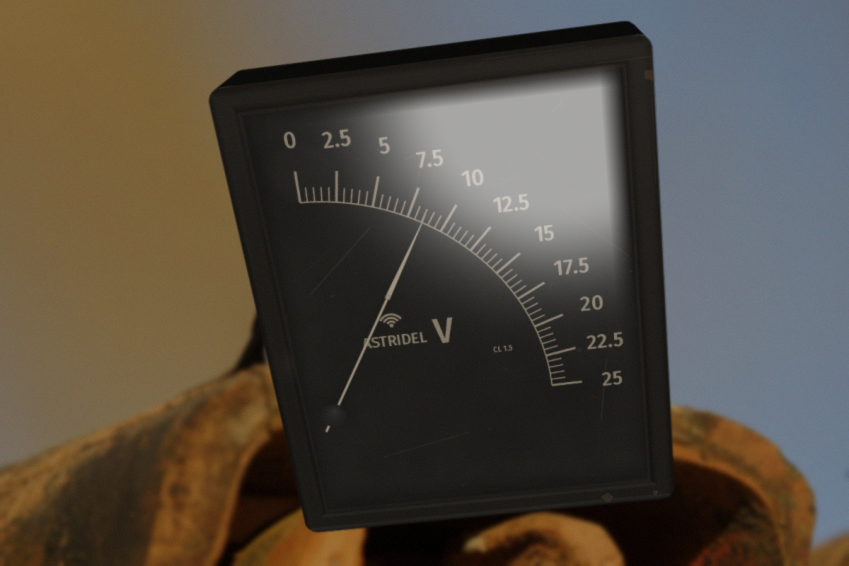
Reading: 8.5 V
